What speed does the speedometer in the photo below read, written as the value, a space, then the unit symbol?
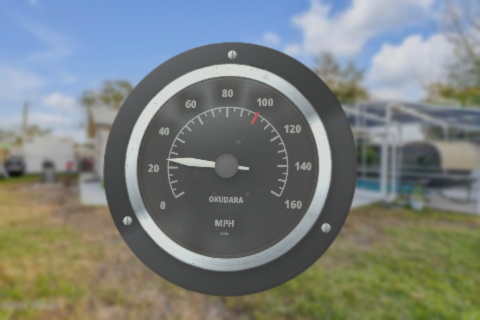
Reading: 25 mph
